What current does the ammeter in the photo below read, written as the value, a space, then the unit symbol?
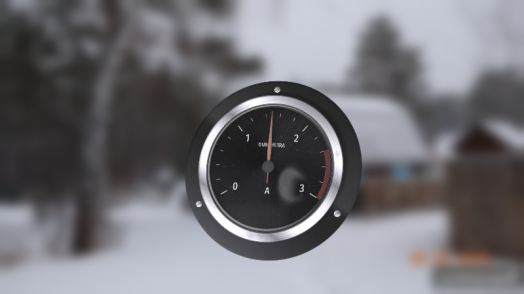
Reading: 1.5 A
